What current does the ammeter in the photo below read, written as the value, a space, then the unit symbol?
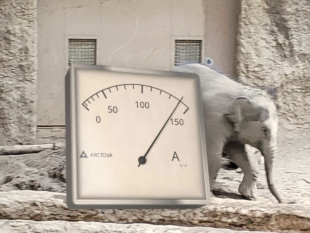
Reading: 140 A
